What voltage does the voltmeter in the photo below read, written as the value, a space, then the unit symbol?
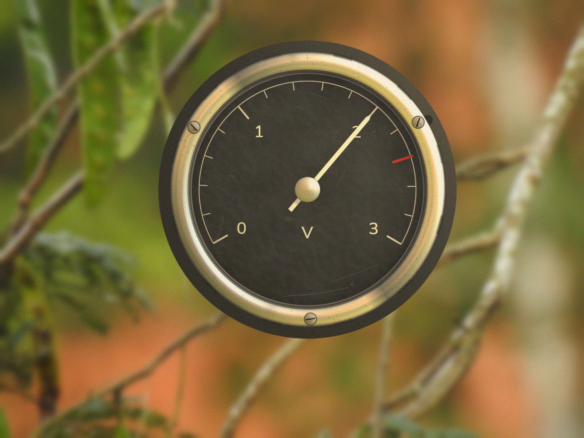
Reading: 2 V
